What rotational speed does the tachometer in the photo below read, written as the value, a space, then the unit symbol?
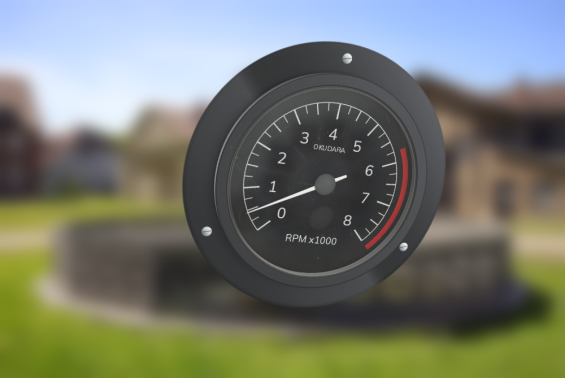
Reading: 500 rpm
